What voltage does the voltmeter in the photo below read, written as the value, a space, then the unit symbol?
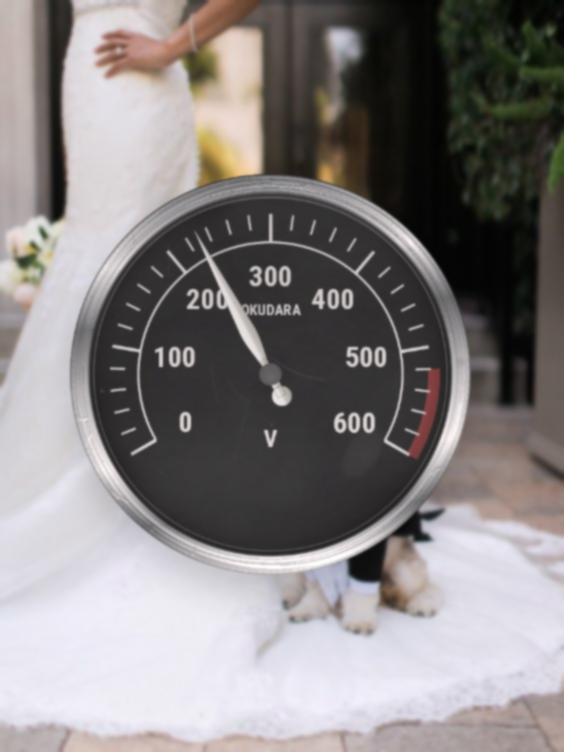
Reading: 230 V
